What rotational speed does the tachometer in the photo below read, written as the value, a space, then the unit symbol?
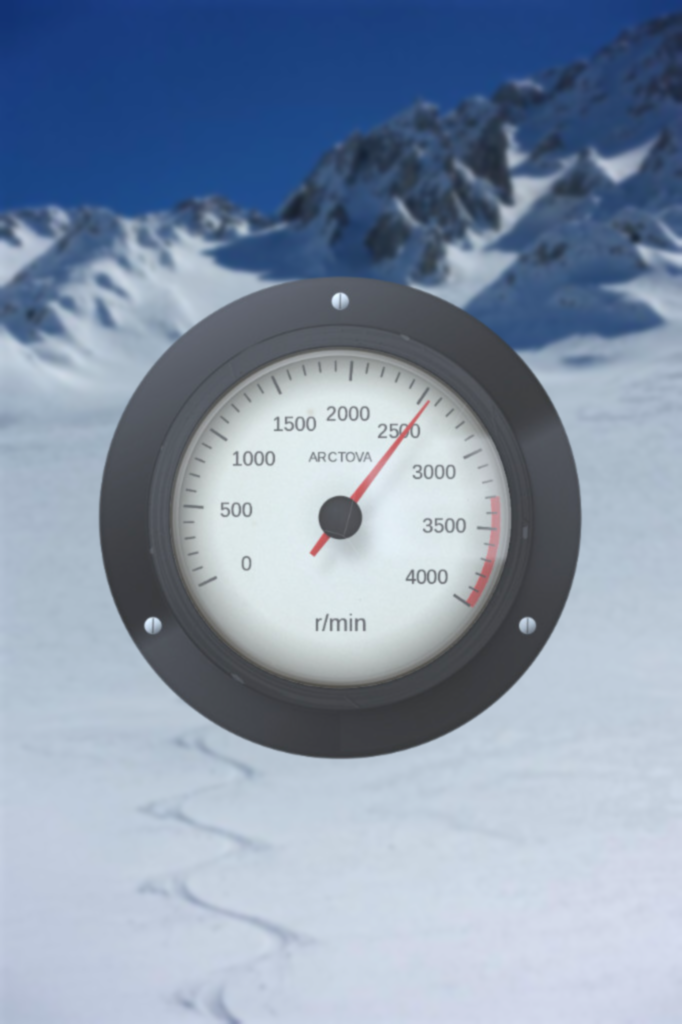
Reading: 2550 rpm
